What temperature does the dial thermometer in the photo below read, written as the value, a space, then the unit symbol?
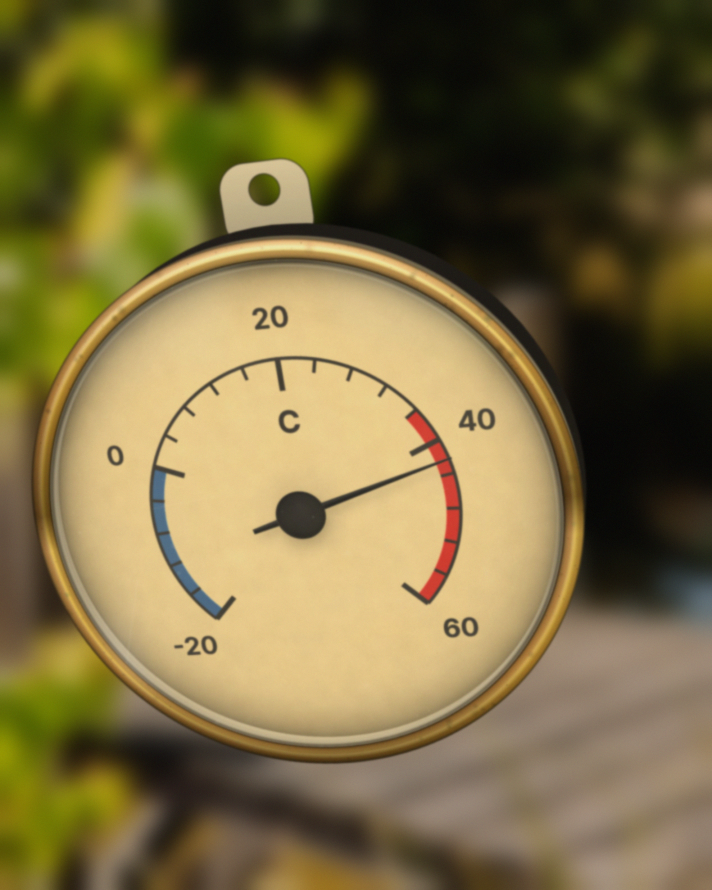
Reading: 42 °C
